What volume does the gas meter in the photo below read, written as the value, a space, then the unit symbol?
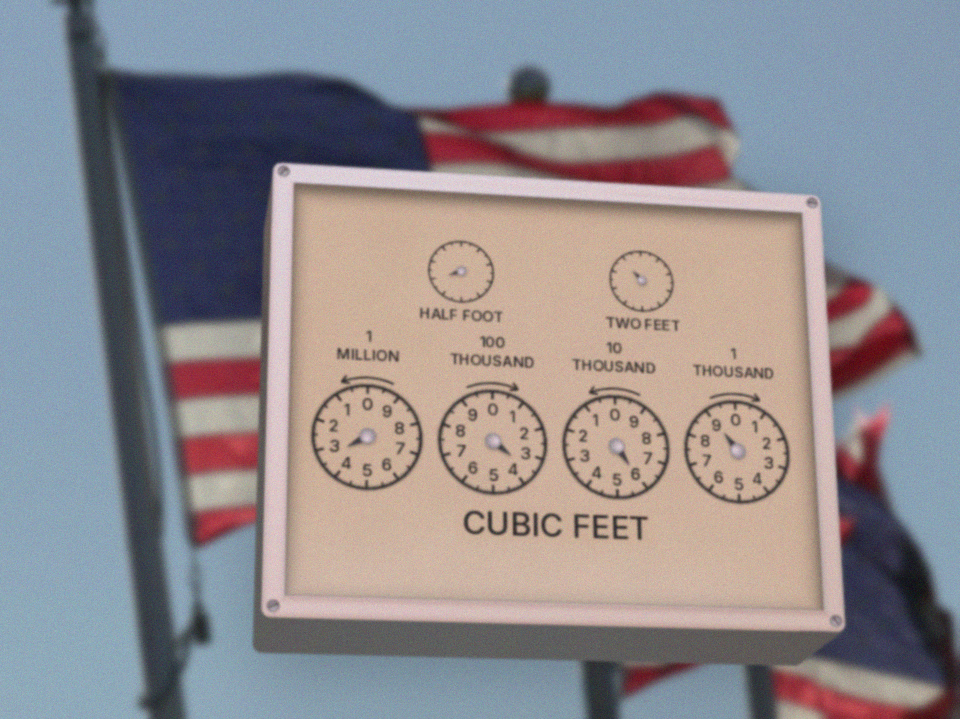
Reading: 335900 ft³
